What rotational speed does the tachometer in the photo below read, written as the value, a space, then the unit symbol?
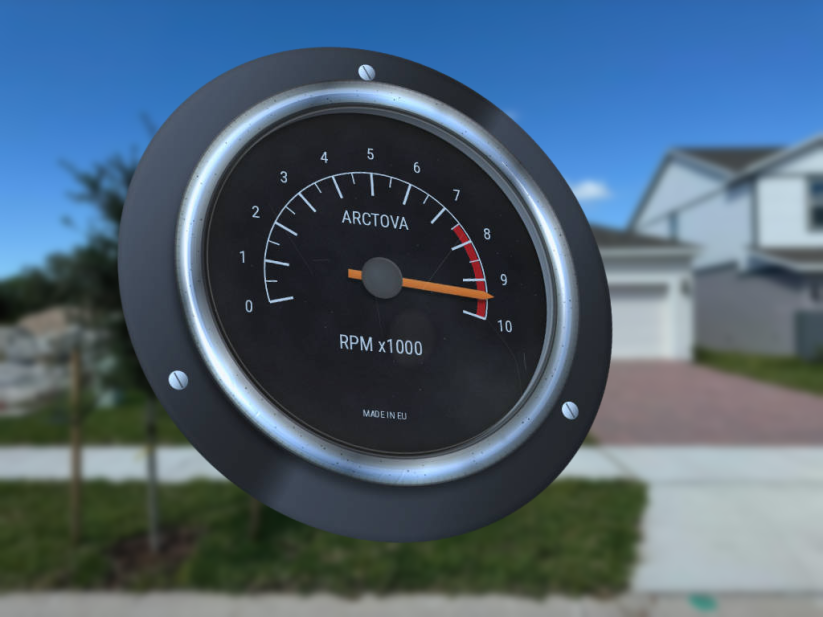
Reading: 9500 rpm
